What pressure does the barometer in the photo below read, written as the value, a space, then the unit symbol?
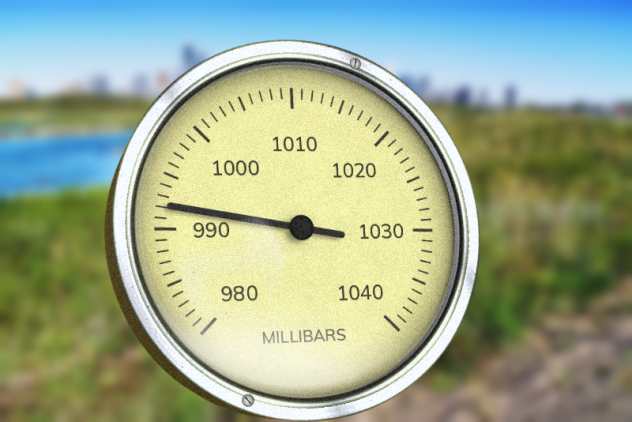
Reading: 992 mbar
